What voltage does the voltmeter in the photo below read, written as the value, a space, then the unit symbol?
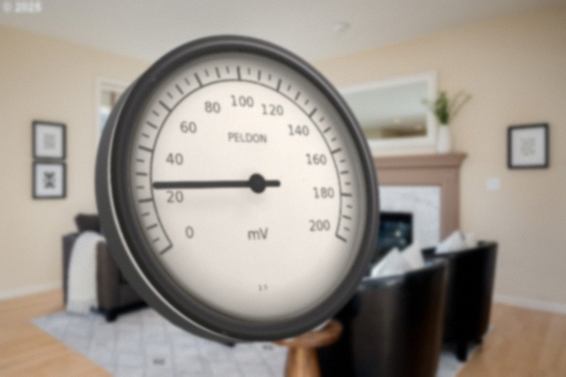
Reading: 25 mV
